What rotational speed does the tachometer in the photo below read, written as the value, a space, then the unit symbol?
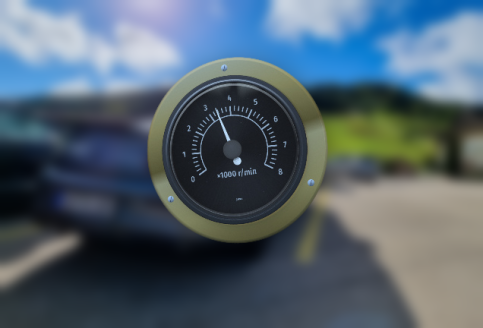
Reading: 3400 rpm
